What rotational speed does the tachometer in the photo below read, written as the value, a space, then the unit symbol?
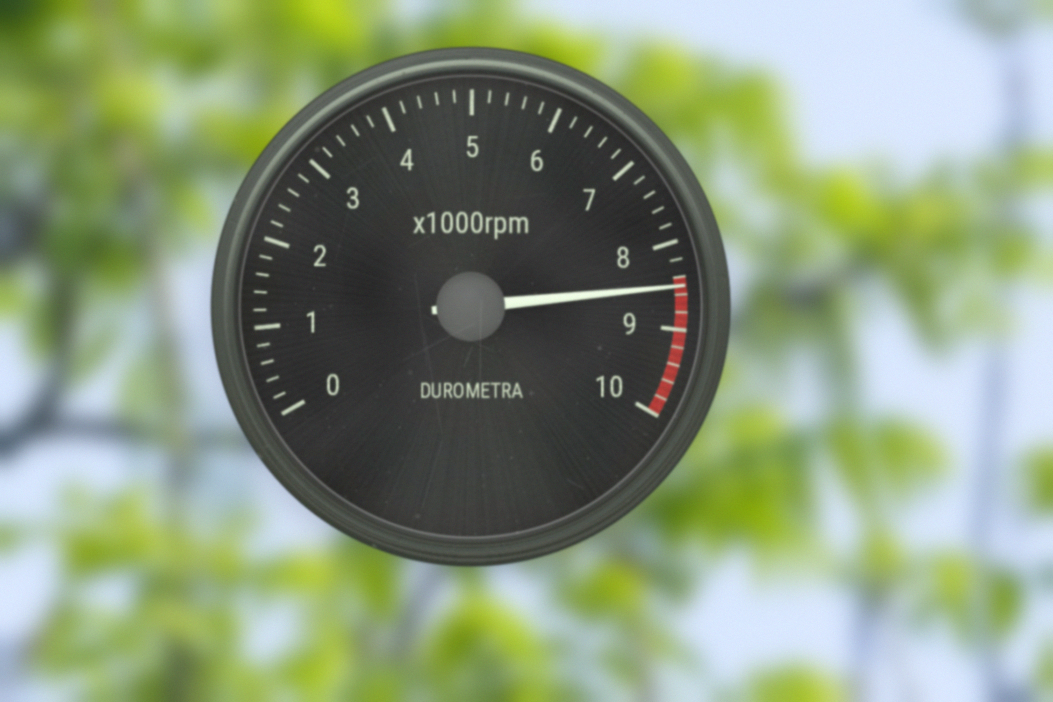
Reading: 8500 rpm
